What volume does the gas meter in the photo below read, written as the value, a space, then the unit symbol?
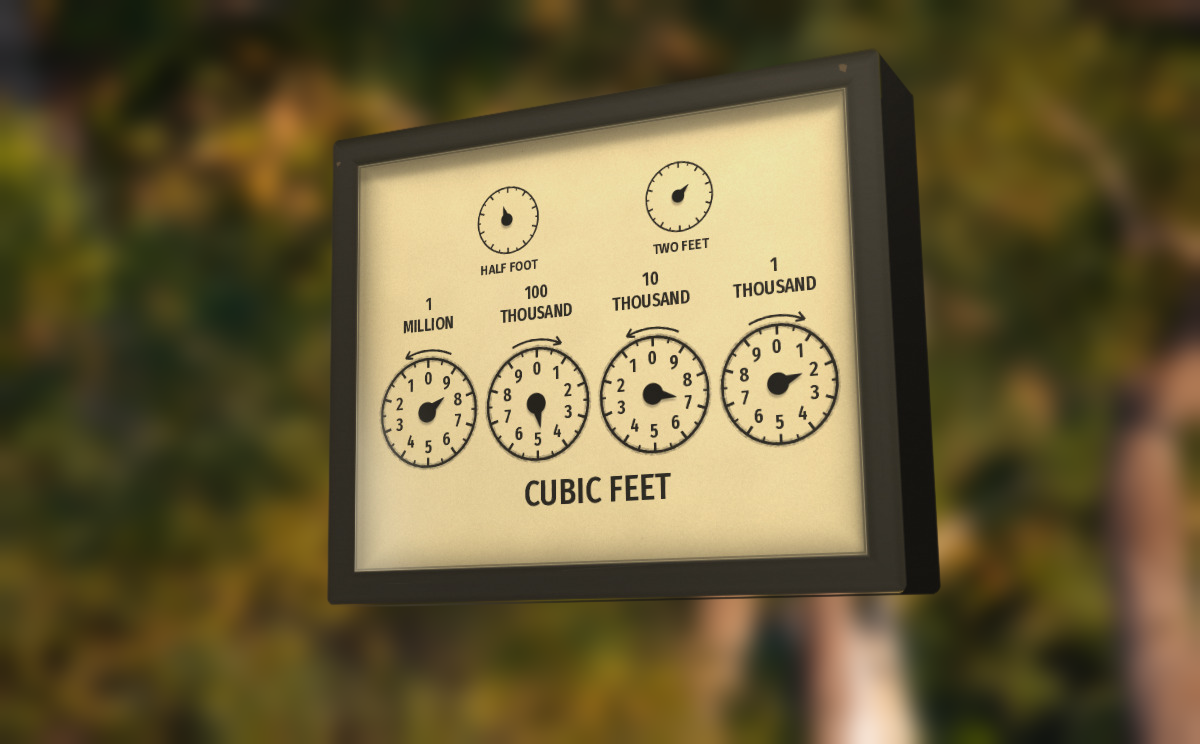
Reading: 847200 ft³
